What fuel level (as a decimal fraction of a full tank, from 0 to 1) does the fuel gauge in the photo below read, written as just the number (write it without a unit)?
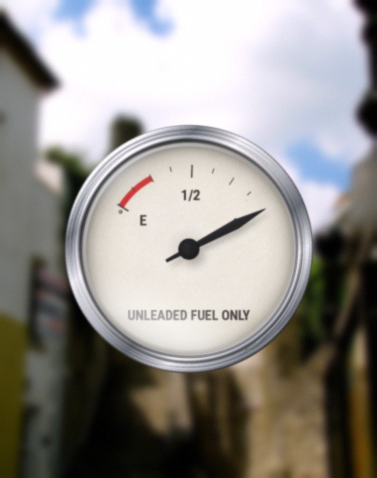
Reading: 1
